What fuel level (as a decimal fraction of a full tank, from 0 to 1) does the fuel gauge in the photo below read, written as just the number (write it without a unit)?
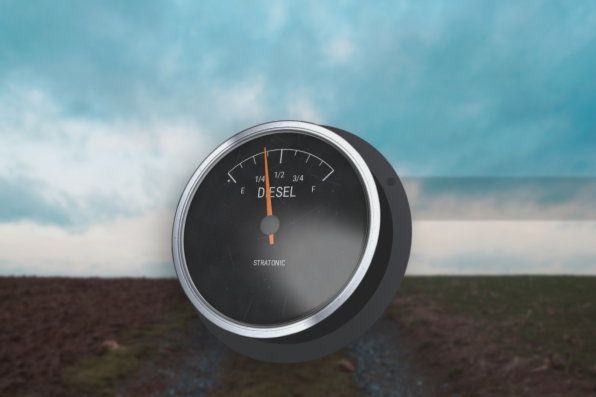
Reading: 0.375
